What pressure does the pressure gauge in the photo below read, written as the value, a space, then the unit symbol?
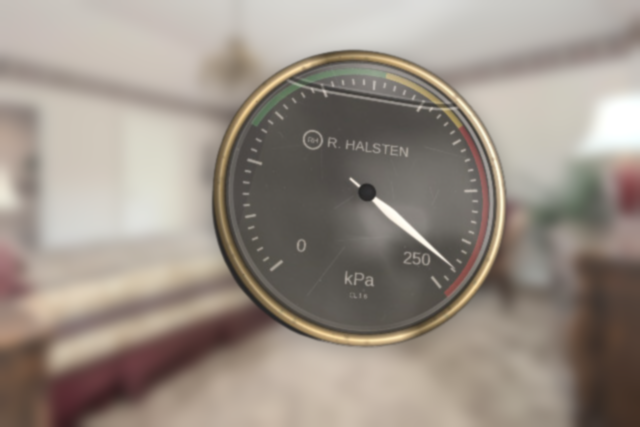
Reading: 240 kPa
